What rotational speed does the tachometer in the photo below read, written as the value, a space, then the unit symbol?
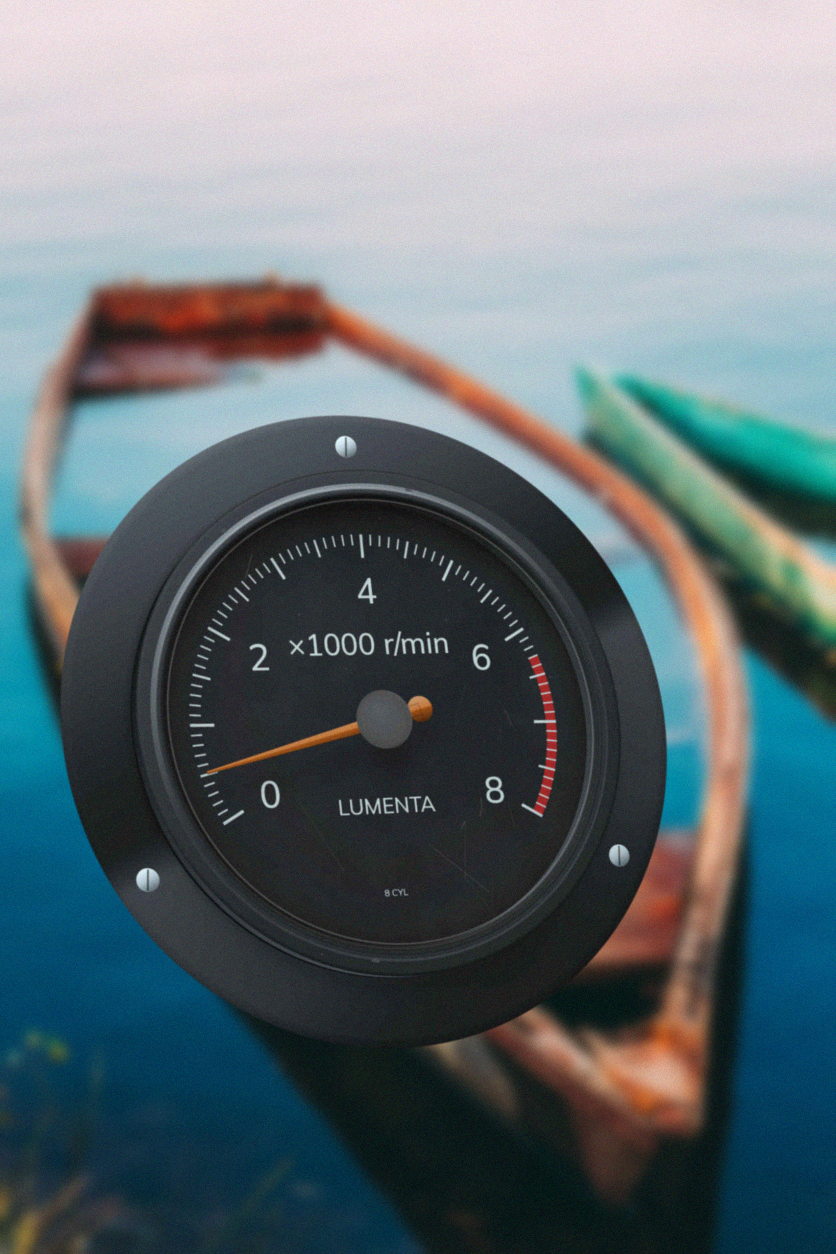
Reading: 500 rpm
